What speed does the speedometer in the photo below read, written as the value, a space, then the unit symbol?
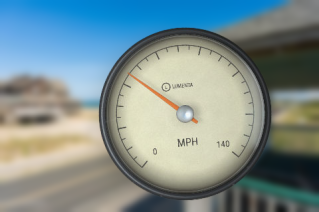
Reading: 45 mph
